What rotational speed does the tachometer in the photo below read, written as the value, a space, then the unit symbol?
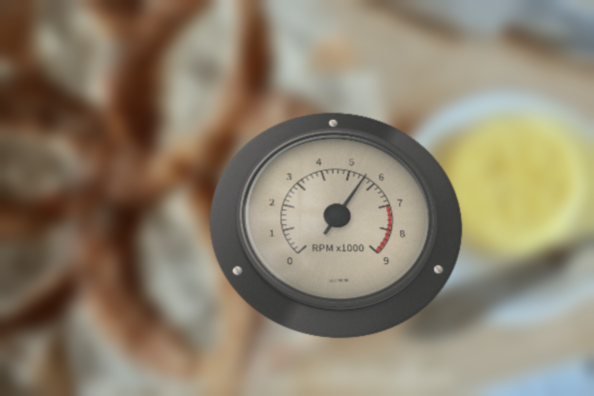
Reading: 5600 rpm
